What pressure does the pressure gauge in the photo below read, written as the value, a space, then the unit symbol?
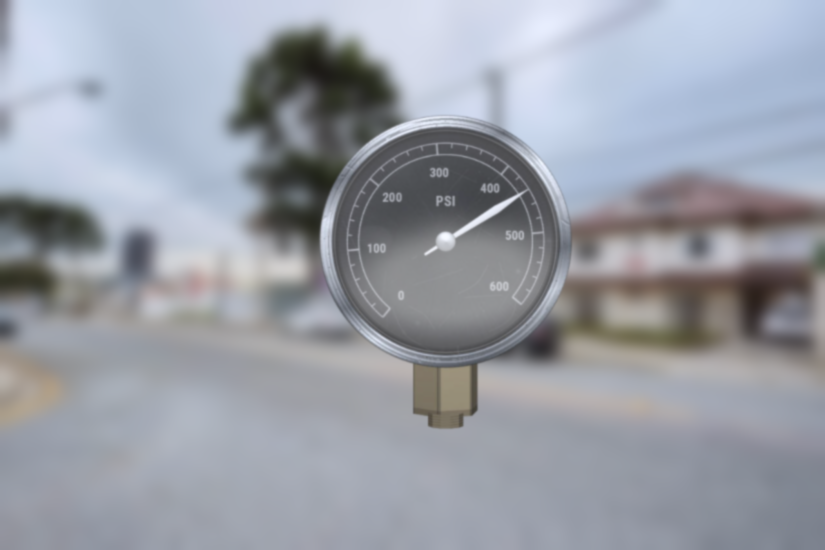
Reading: 440 psi
